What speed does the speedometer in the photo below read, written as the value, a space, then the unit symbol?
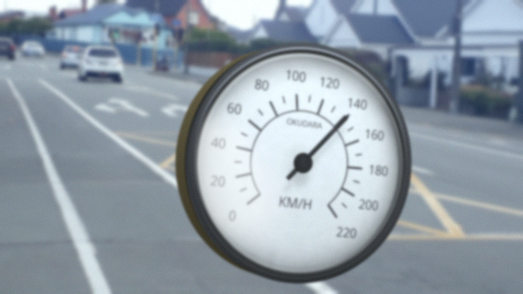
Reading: 140 km/h
